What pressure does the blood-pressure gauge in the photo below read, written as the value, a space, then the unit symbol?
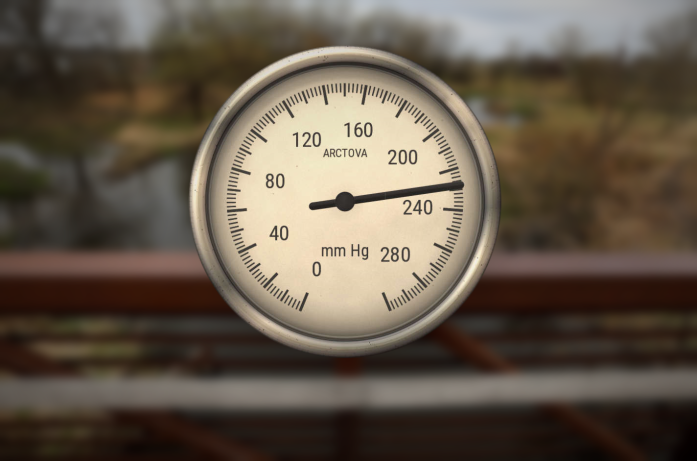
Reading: 228 mmHg
